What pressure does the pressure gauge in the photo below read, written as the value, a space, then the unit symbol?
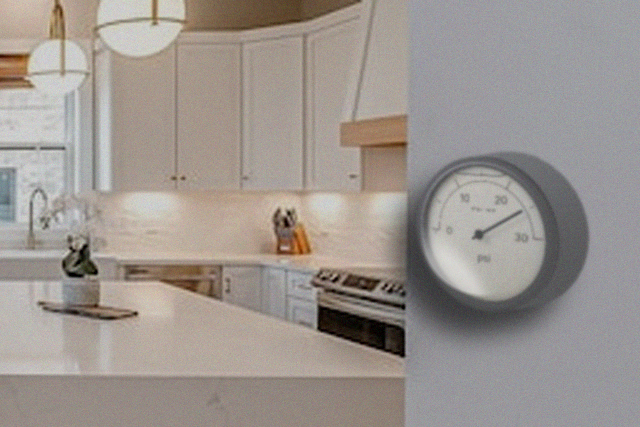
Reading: 25 psi
